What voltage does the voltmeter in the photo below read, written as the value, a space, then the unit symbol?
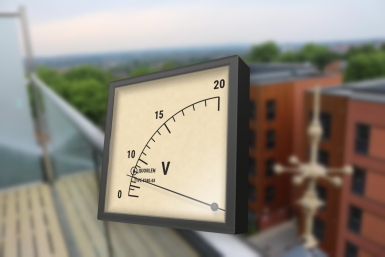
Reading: 7 V
